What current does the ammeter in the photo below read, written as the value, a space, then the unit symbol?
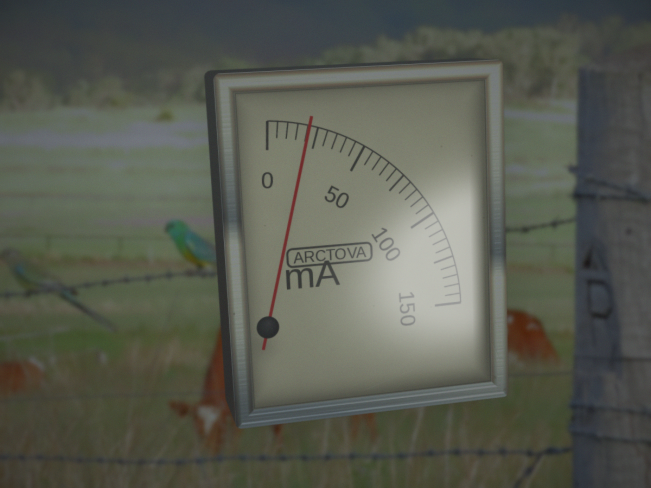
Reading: 20 mA
